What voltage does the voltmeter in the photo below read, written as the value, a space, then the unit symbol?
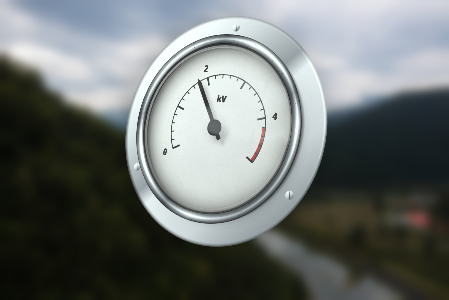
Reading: 1.8 kV
